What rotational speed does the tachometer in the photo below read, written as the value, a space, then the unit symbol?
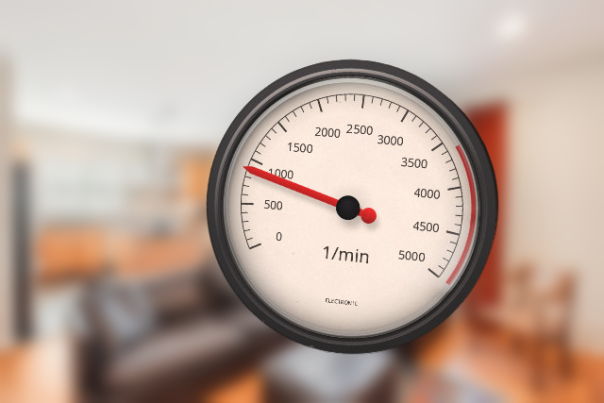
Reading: 900 rpm
